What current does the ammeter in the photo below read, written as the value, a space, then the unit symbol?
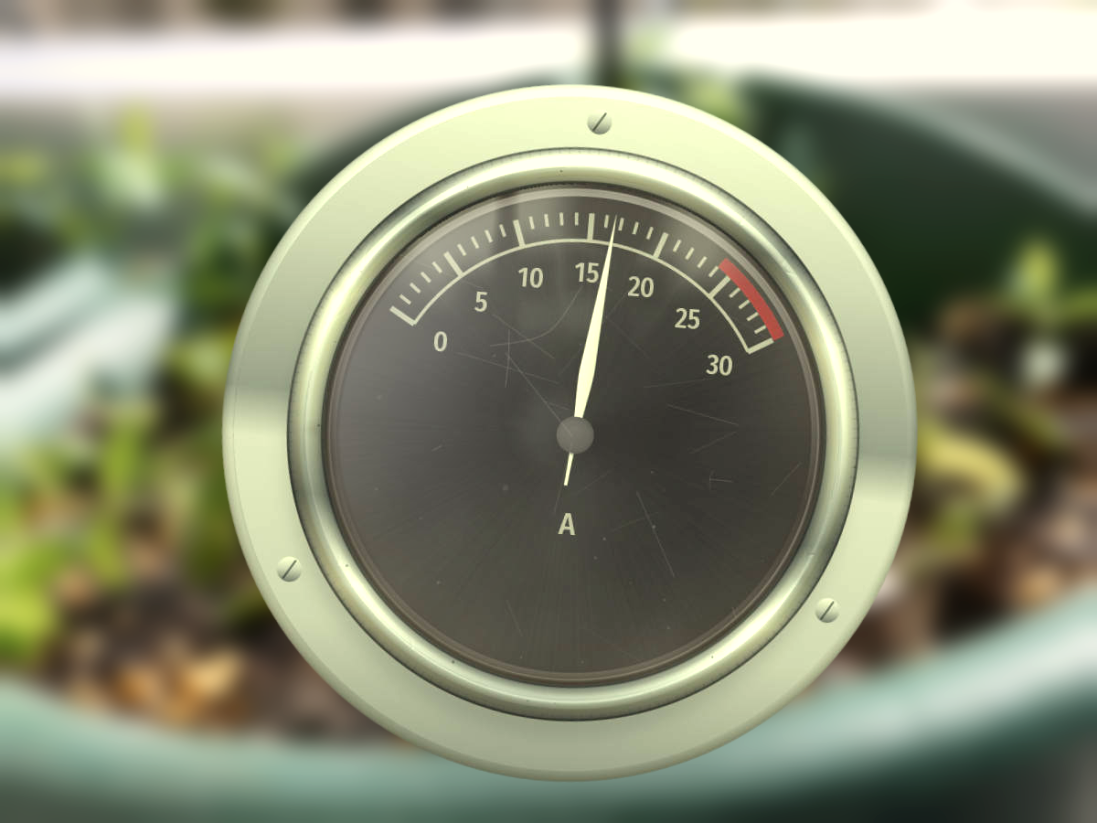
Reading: 16.5 A
